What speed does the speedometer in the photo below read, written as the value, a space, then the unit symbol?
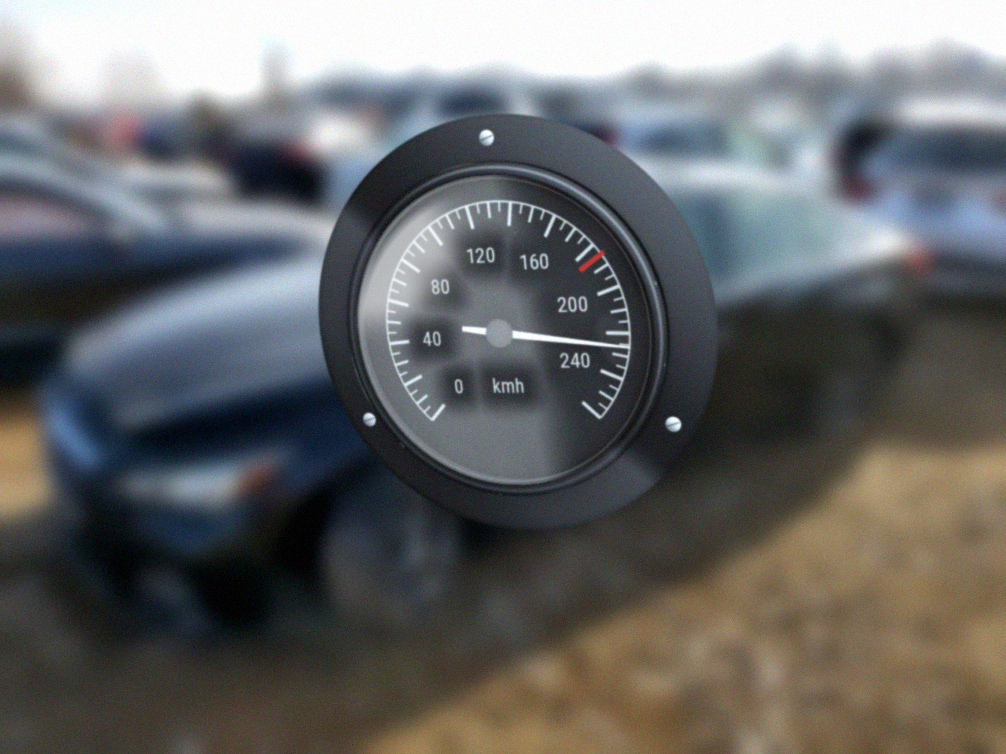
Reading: 225 km/h
